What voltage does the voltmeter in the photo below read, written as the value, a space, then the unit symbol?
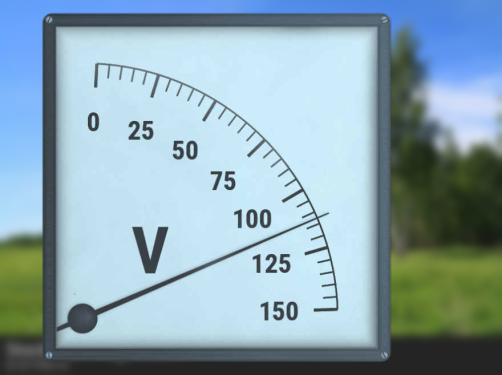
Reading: 112.5 V
